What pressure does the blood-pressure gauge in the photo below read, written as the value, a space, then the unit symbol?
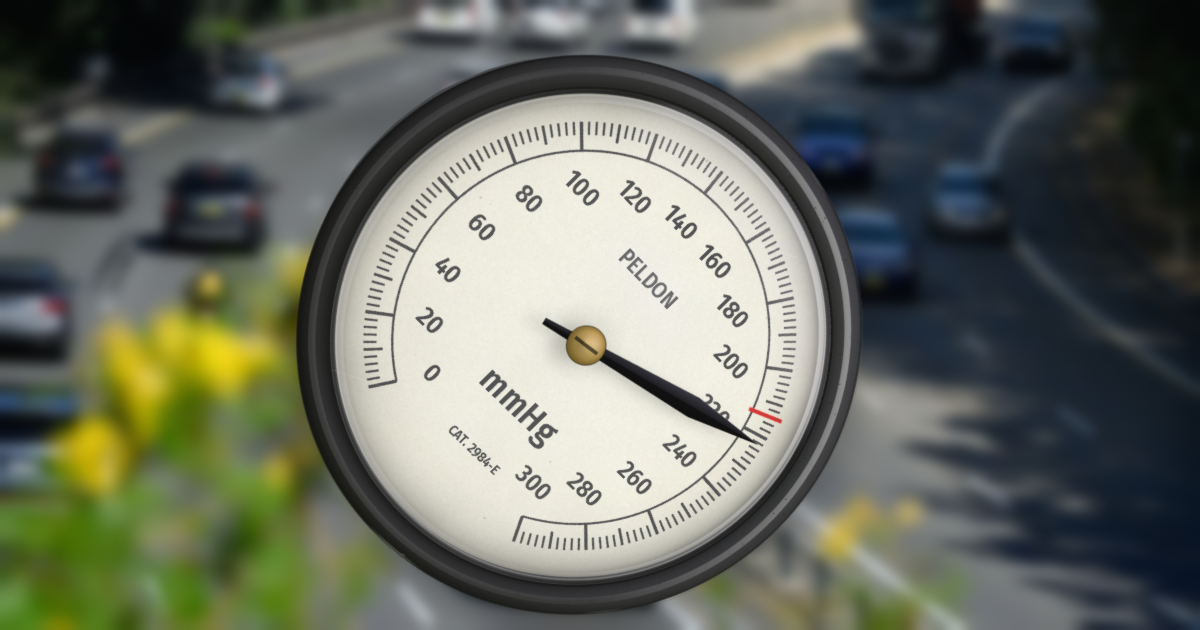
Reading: 222 mmHg
